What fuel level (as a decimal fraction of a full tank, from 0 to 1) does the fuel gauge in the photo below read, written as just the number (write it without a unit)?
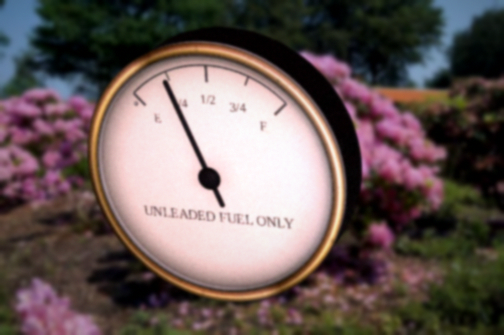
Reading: 0.25
